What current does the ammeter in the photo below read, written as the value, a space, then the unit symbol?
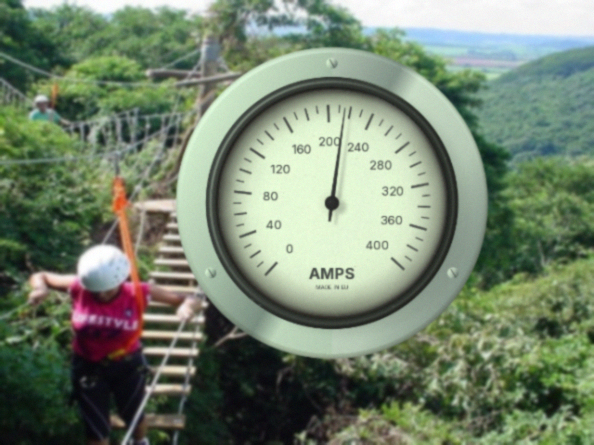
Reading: 215 A
